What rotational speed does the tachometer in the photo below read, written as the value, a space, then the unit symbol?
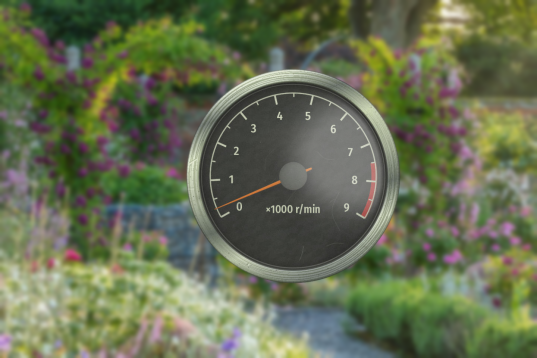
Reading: 250 rpm
